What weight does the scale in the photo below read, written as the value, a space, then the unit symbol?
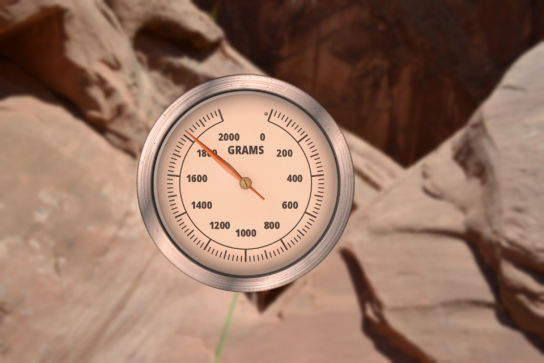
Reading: 1820 g
